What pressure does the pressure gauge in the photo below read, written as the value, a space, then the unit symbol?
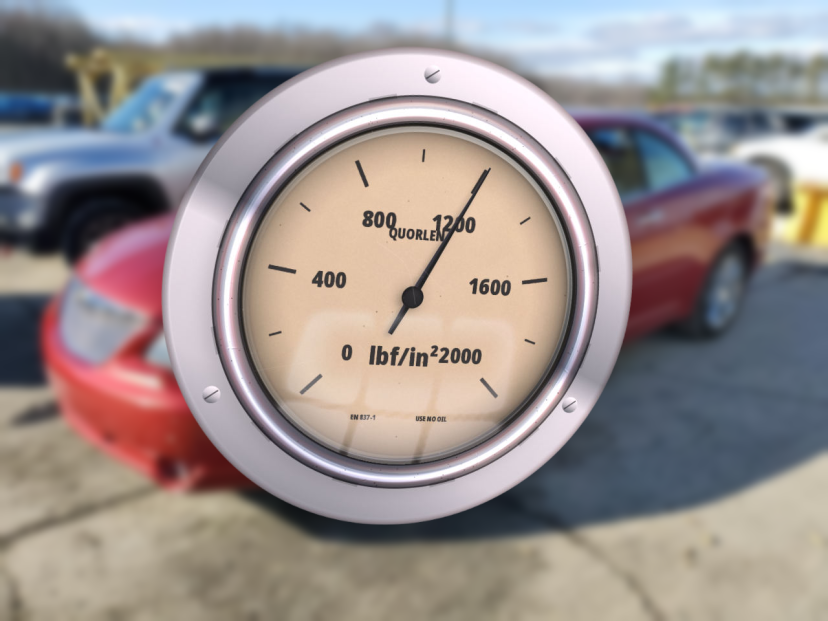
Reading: 1200 psi
